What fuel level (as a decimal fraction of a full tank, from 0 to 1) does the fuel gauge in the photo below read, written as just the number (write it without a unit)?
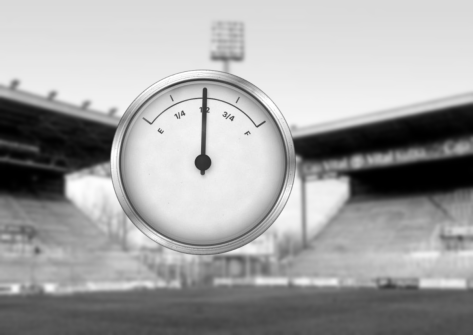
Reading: 0.5
